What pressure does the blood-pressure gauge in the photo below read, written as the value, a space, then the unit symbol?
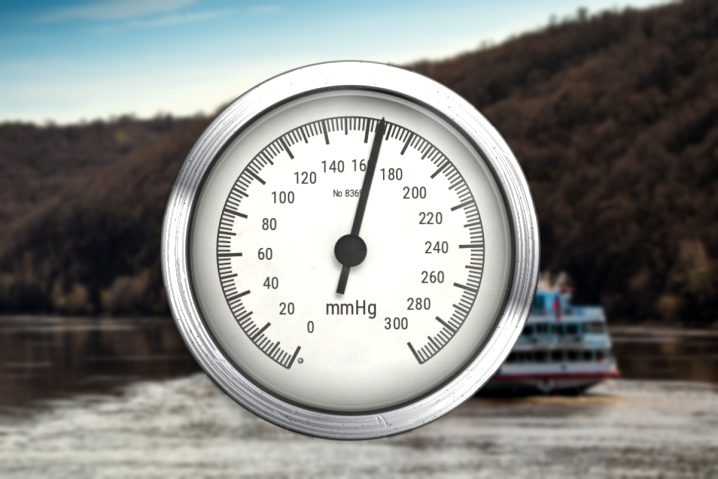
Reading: 166 mmHg
